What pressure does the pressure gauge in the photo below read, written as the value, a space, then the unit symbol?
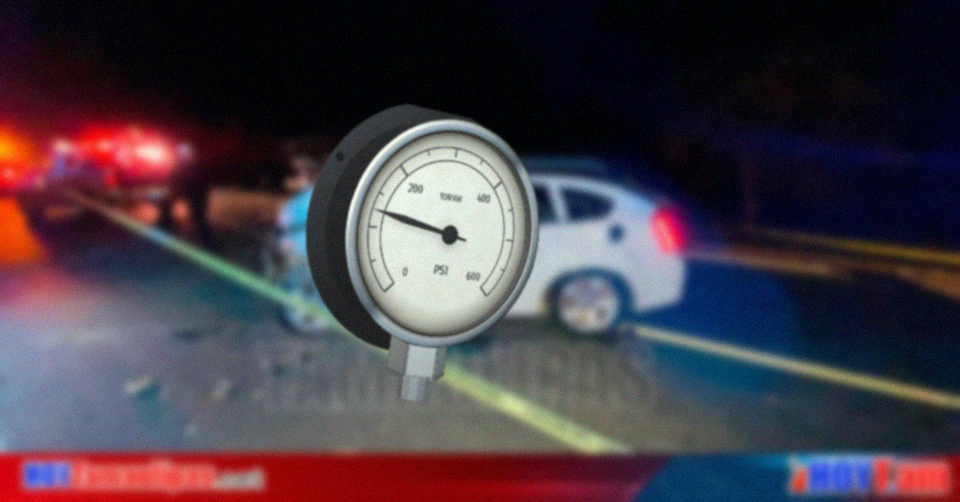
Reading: 125 psi
